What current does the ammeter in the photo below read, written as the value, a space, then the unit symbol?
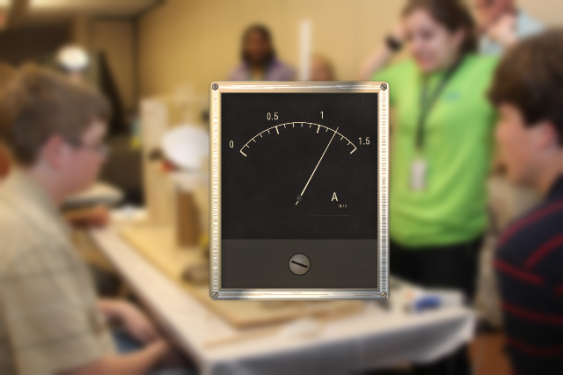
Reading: 1.2 A
